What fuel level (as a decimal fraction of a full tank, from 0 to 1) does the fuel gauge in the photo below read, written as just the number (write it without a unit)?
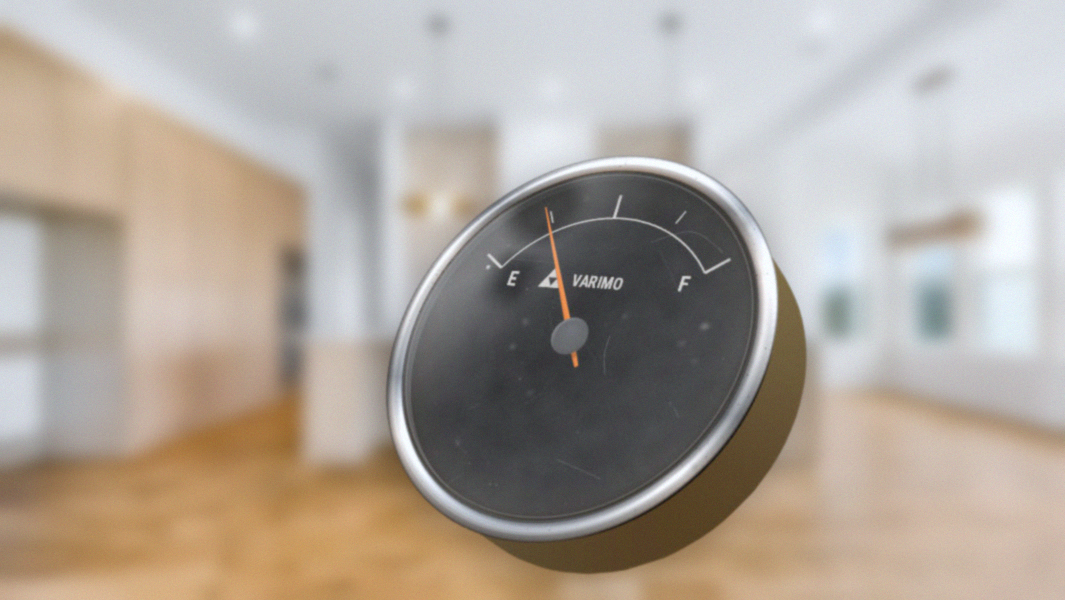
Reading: 0.25
